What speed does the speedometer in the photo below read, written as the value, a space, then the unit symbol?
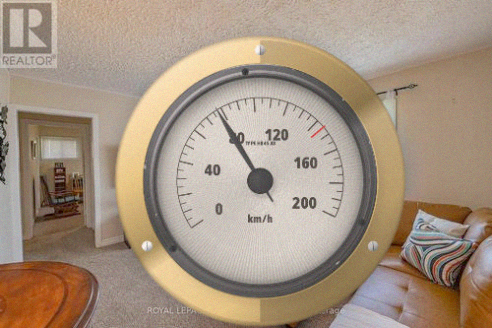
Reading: 77.5 km/h
